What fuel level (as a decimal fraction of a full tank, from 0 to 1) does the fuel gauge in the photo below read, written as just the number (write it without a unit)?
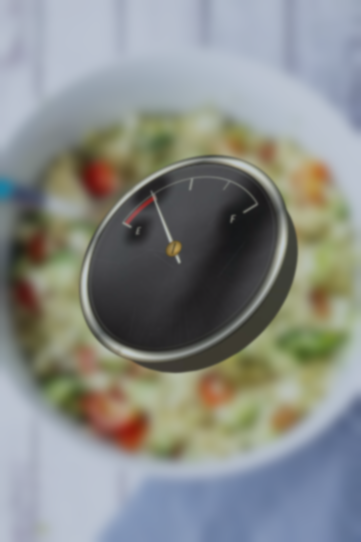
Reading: 0.25
